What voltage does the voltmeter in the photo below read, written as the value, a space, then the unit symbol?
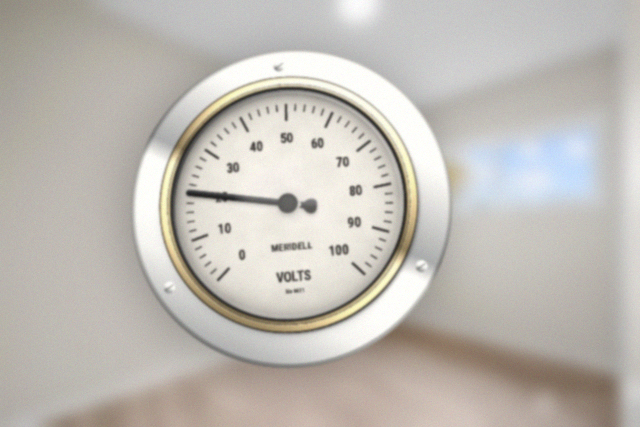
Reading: 20 V
